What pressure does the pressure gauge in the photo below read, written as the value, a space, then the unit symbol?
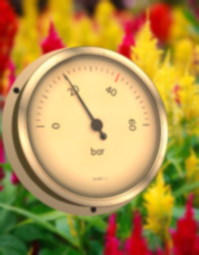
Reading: 20 bar
